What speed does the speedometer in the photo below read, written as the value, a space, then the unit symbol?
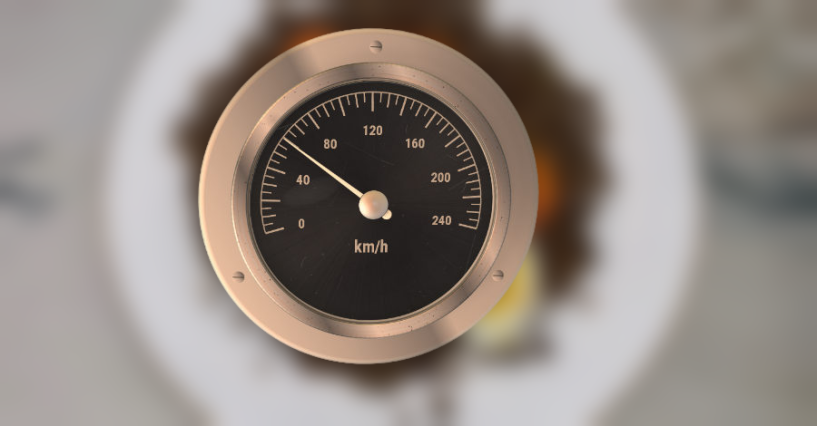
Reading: 60 km/h
